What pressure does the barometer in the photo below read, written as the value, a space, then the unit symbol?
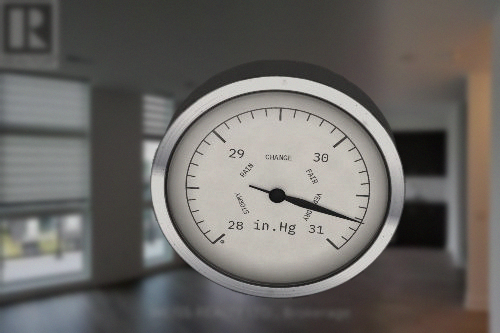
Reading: 30.7 inHg
